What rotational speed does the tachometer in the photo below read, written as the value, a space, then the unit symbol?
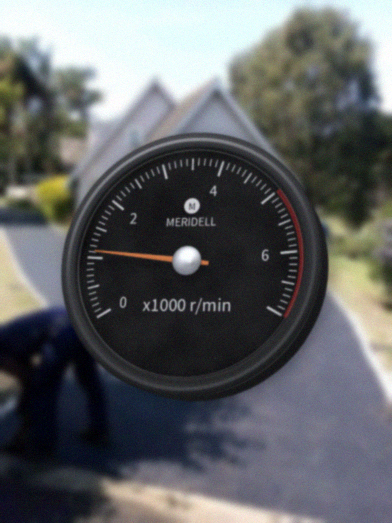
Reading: 1100 rpm
